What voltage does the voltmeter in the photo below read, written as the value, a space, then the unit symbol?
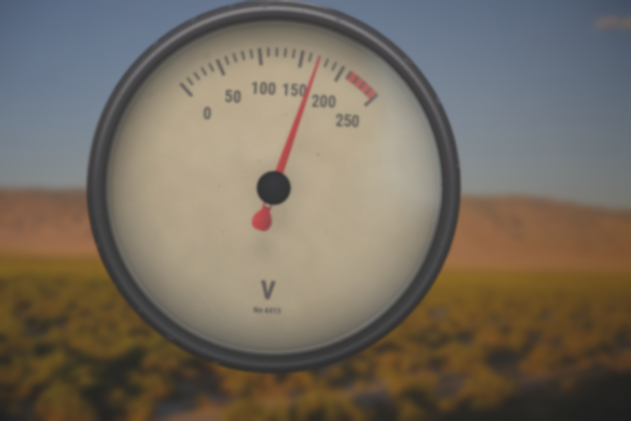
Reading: 170 V
